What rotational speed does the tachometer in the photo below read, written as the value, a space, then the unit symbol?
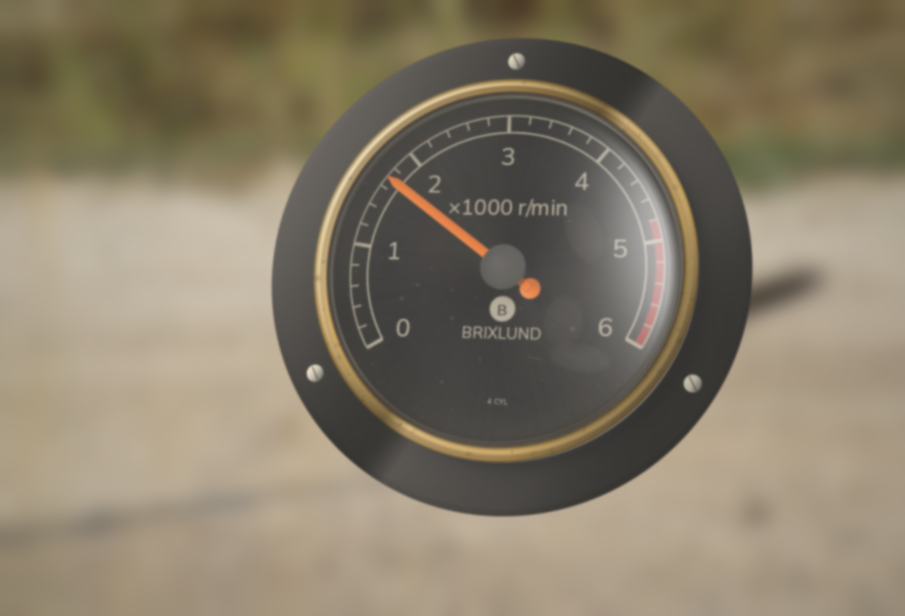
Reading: 1700 rpm
